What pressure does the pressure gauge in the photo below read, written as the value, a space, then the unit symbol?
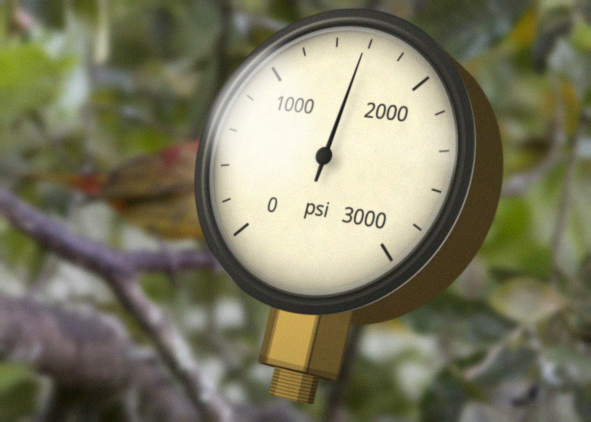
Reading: 1600 psi
